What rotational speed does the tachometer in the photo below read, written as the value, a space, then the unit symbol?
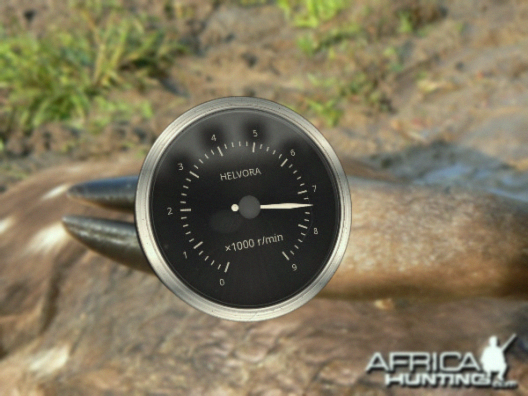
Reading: 7400 rpm
